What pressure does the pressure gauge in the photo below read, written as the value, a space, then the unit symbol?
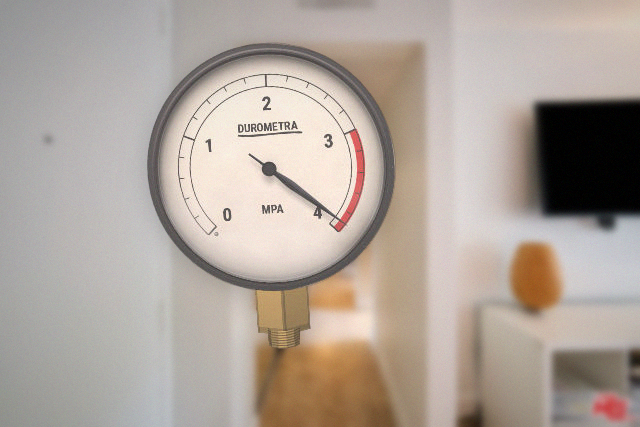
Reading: 3.9 MPa
